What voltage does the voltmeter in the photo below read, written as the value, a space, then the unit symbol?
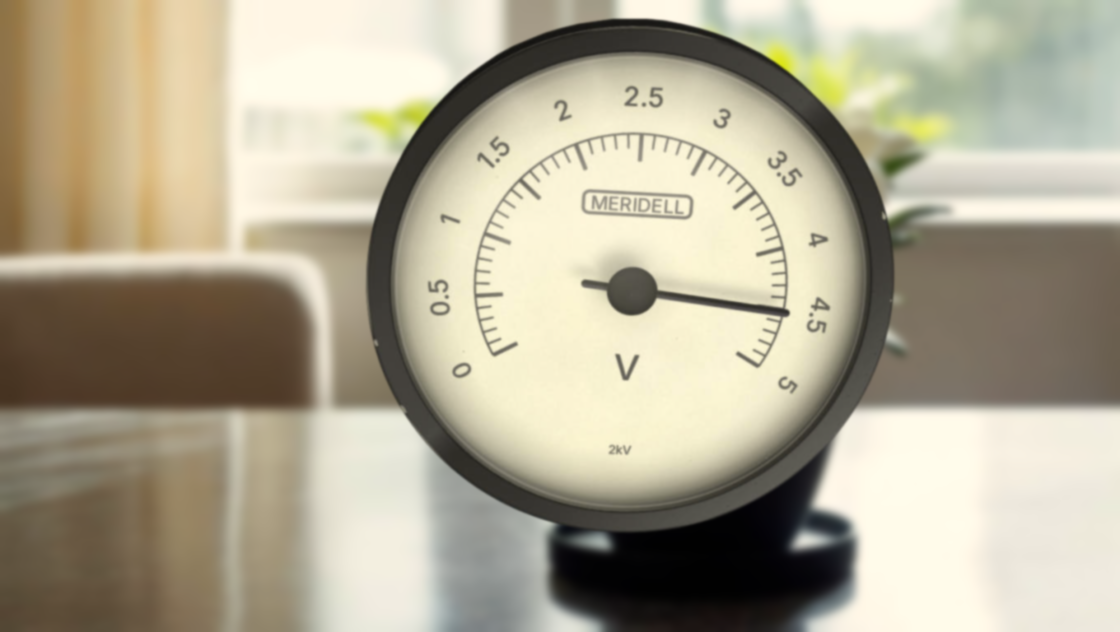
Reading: 4.5 V
